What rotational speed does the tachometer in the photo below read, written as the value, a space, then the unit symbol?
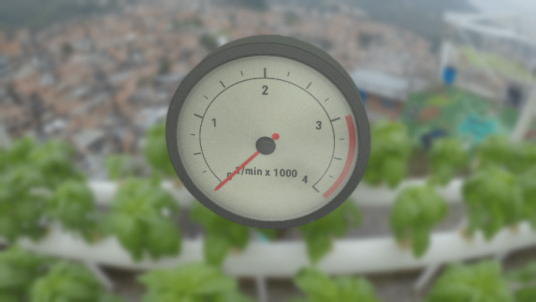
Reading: 0 rpm
